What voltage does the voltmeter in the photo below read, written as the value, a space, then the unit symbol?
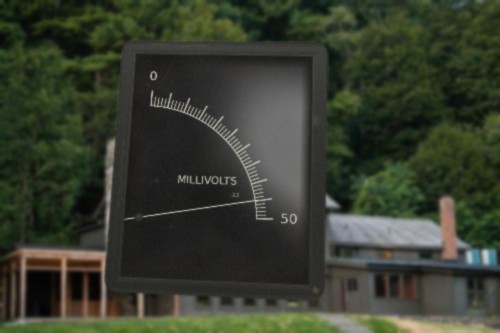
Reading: 45 mV
